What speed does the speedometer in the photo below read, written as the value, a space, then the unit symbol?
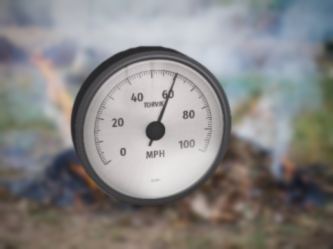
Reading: 60 mph
